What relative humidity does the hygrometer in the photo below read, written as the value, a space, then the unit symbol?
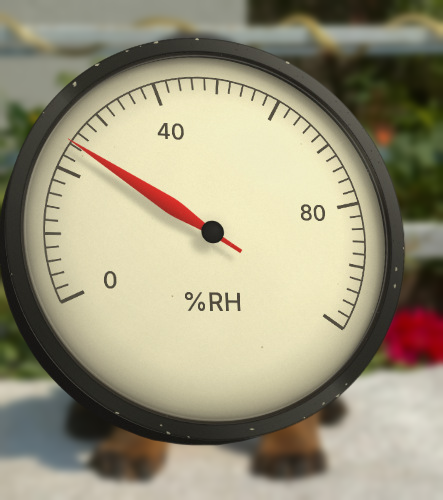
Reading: 24 %
